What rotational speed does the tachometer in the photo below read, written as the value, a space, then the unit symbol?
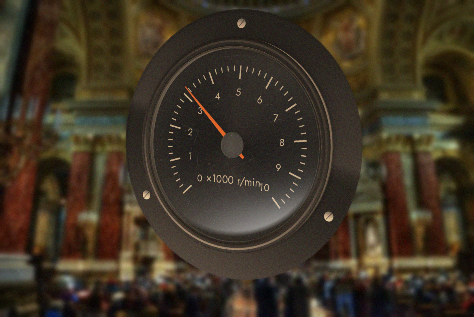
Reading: 3200 rpm
